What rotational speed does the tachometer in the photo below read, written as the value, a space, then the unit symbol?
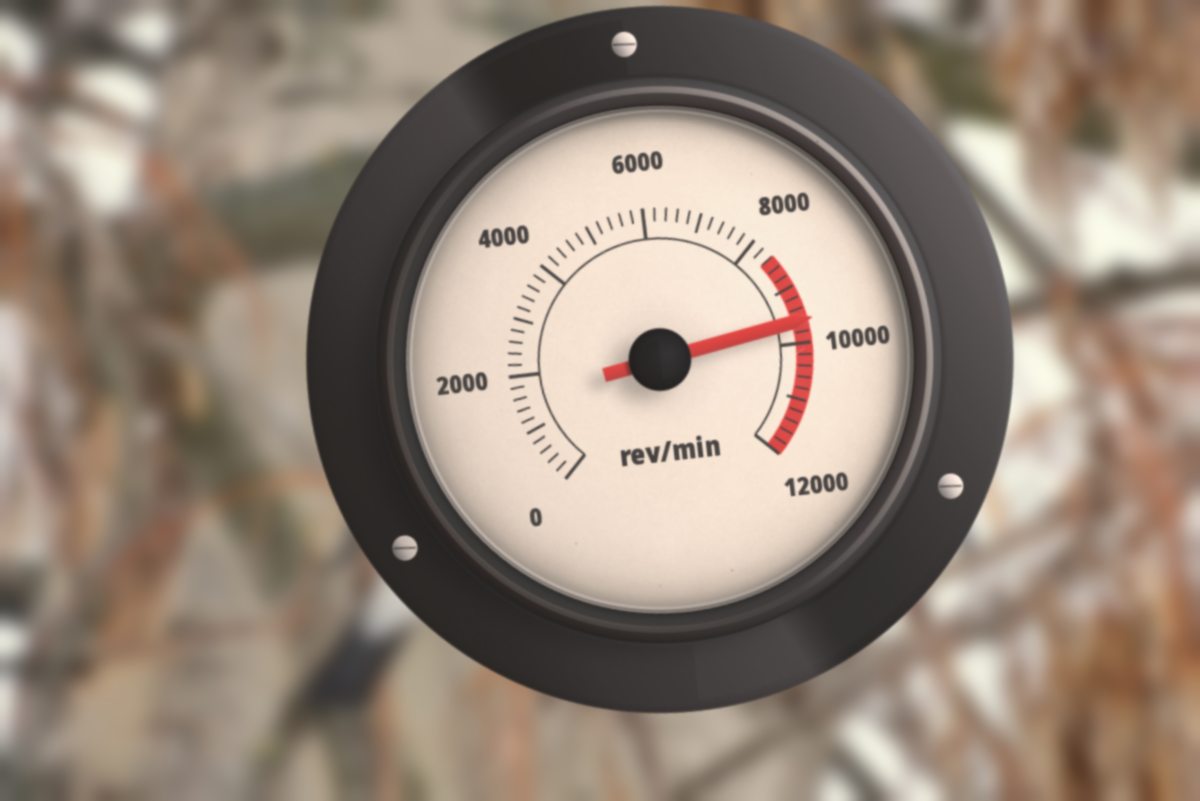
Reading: 9600 rpm
